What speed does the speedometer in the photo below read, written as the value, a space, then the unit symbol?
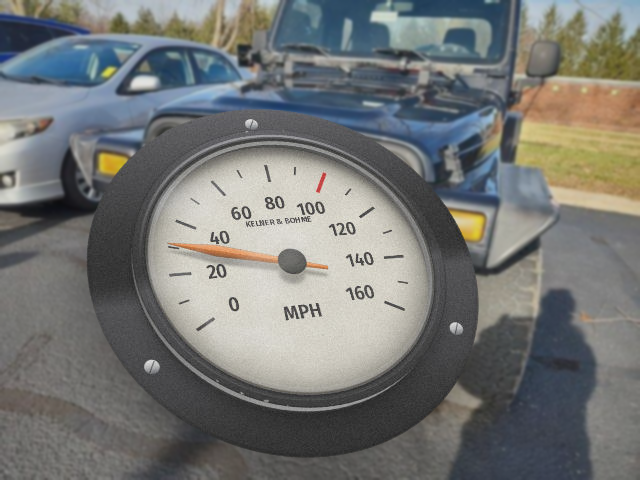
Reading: 30 mph
